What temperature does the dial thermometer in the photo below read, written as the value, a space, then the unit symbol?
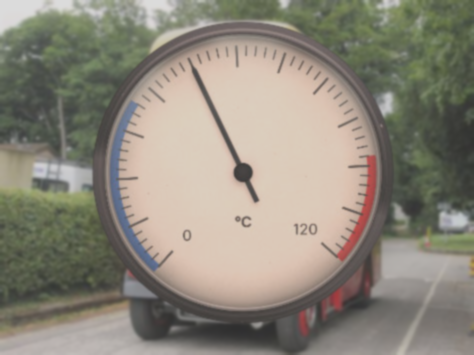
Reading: 50 °C
